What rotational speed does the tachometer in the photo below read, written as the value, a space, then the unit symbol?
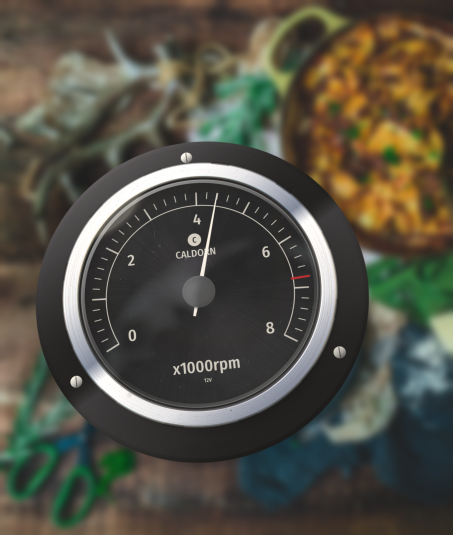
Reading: 4400 rpm
